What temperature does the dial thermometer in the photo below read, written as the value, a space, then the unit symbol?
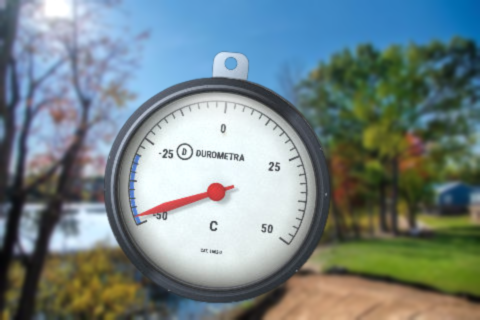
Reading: -47.5 °C
